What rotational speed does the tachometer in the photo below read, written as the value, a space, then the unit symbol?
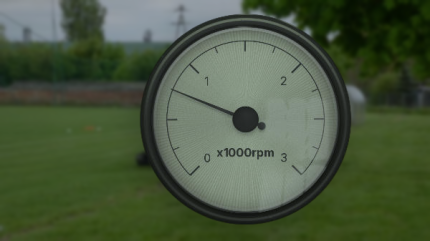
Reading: 750 rpm
